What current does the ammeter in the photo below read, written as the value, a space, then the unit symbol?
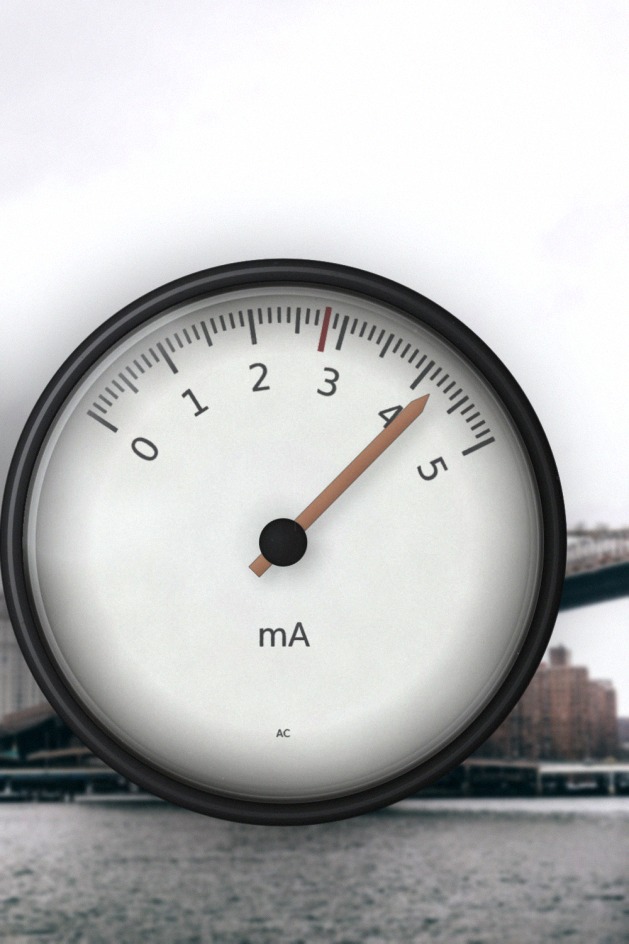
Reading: 4.2 mA
